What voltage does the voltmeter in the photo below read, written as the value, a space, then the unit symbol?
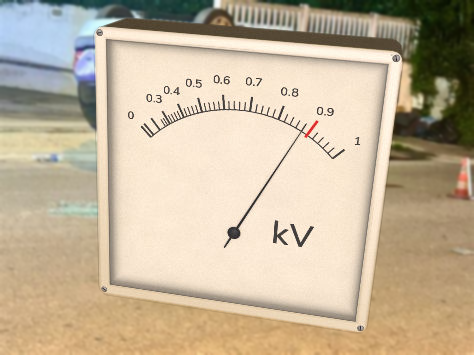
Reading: 0.88 kV
